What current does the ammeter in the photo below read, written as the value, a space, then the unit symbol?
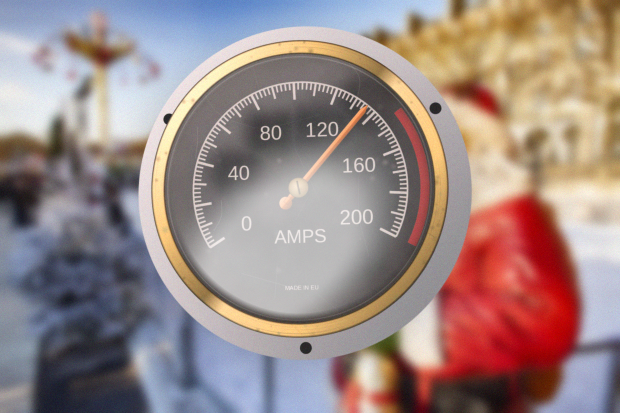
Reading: 136 A
